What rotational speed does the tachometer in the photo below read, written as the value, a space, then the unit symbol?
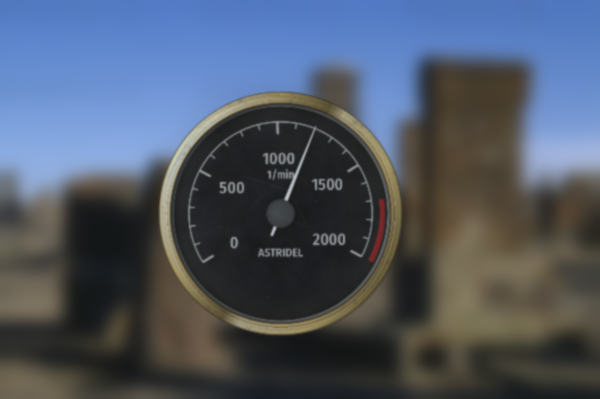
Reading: 1200 rpm
